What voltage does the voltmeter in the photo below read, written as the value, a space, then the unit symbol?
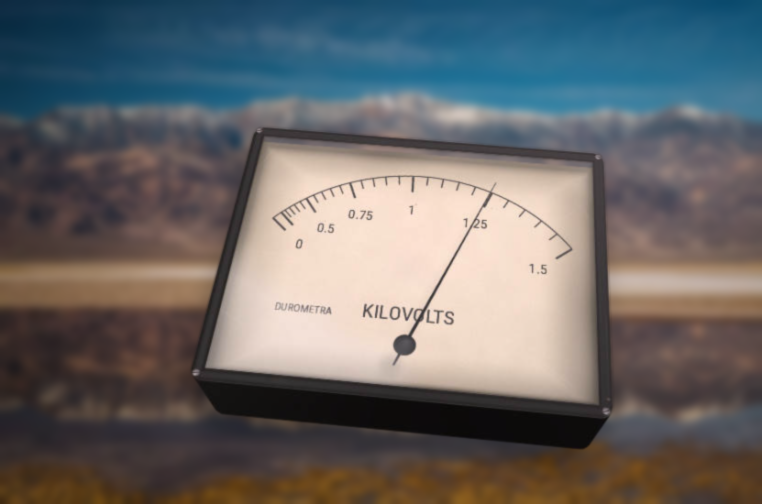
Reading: 1.25 kV
